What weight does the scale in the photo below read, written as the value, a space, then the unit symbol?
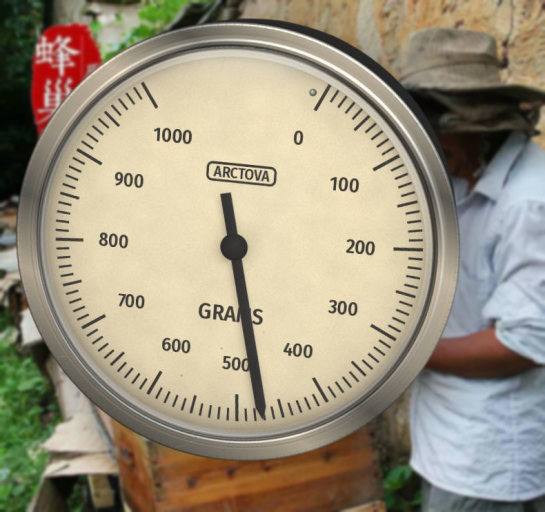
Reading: 470 g
